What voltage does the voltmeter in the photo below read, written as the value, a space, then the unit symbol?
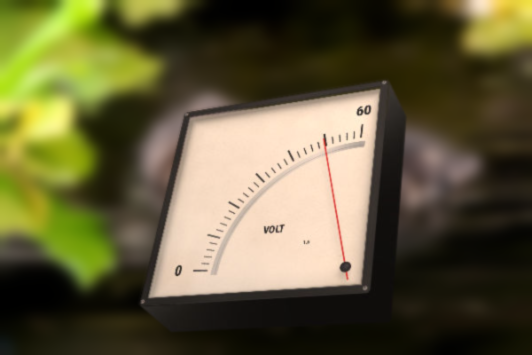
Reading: 50 V
